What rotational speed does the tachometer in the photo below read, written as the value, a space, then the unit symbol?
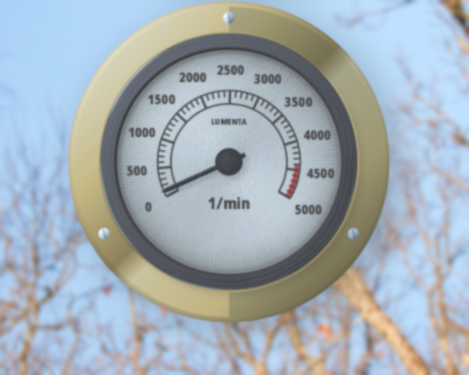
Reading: 100 rpm
